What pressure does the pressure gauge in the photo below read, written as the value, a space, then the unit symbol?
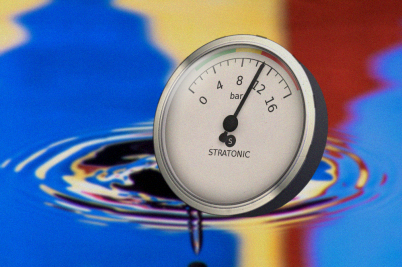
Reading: 11 bar
